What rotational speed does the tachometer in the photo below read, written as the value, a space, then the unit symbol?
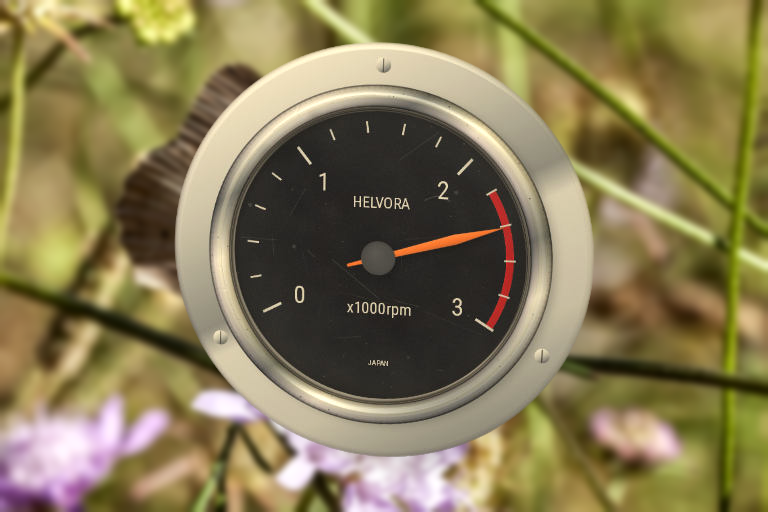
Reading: 2400 rpm
